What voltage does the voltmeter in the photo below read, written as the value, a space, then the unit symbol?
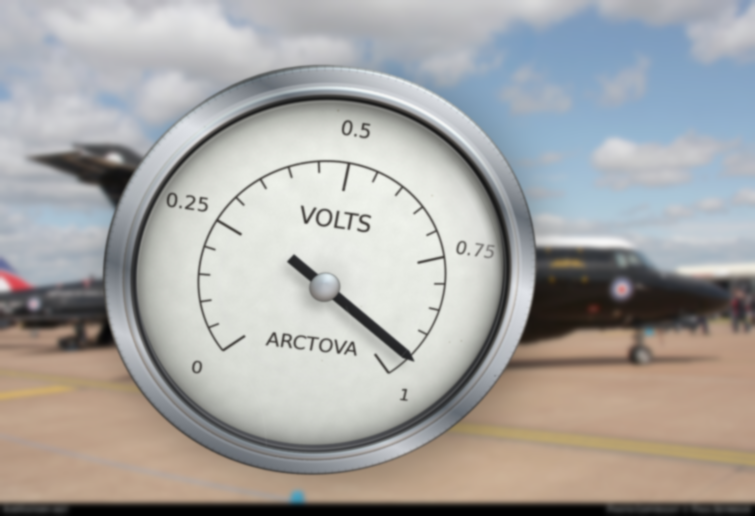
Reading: 0.95 V
